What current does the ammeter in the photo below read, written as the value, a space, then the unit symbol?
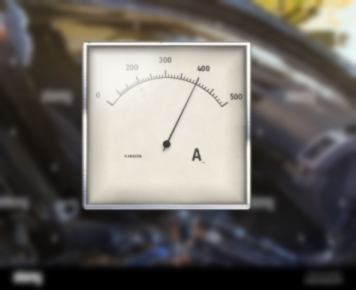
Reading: 400 A
